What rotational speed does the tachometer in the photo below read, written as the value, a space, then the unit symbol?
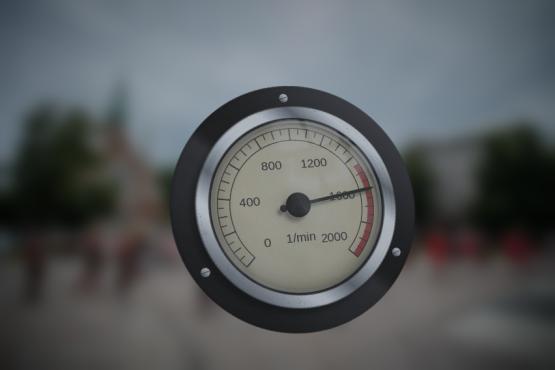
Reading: 1600 rpm
